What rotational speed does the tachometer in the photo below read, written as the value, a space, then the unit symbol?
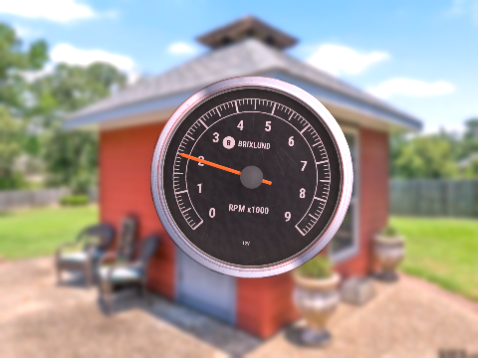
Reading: 2000 rpm
